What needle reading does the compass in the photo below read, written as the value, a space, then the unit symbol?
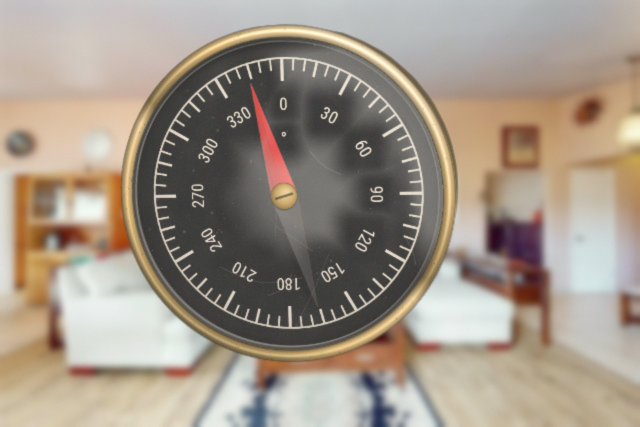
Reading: 345 °
